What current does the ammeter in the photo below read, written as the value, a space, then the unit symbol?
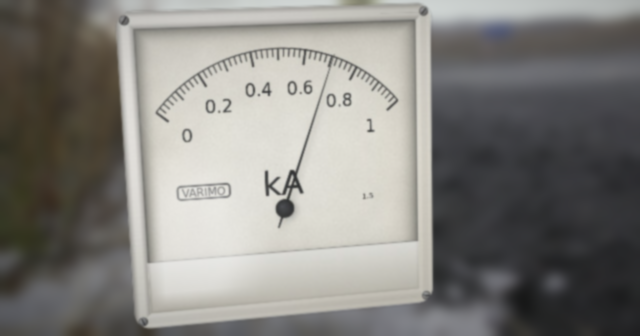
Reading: 0.7 kA
